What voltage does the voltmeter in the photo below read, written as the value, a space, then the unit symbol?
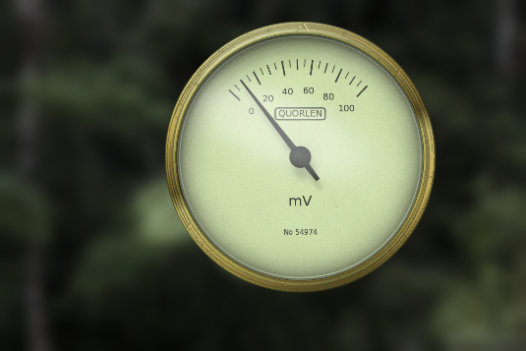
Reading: 10 mV
